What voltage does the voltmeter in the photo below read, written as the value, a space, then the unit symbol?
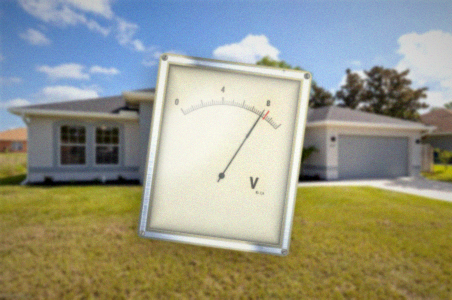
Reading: 8 V
